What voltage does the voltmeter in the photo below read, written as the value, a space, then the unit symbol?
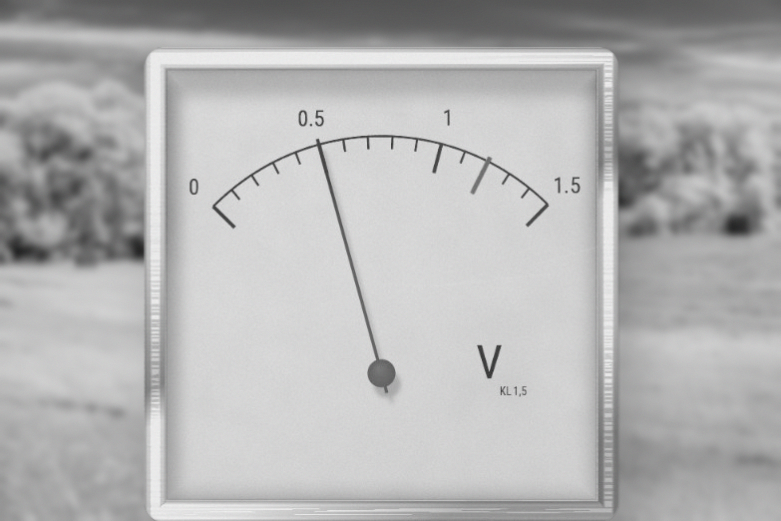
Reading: 0.5 V
